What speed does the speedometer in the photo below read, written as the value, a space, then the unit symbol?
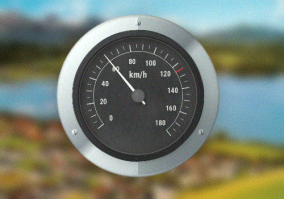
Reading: 60 km/h
